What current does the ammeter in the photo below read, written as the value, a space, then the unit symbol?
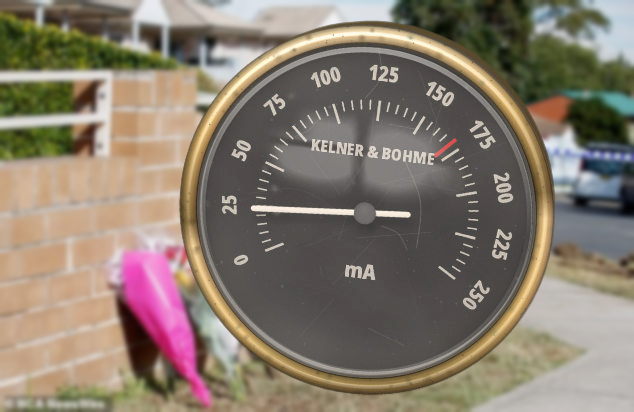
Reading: 25 mA
